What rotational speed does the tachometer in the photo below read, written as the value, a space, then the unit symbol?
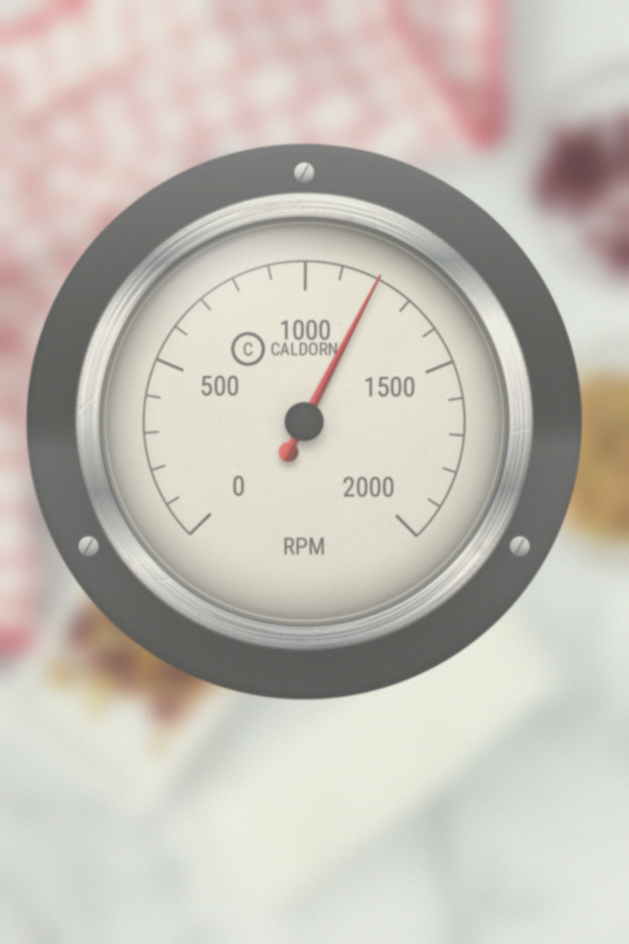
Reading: 1200 rpm
